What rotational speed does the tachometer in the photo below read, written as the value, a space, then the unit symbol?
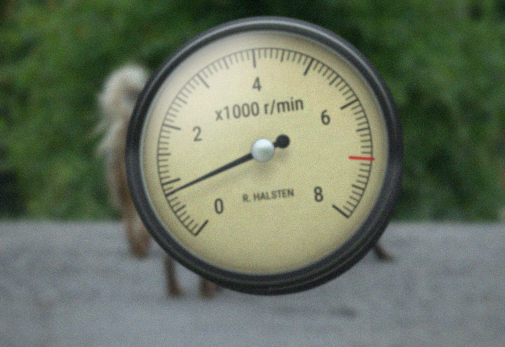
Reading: 800 rpm
